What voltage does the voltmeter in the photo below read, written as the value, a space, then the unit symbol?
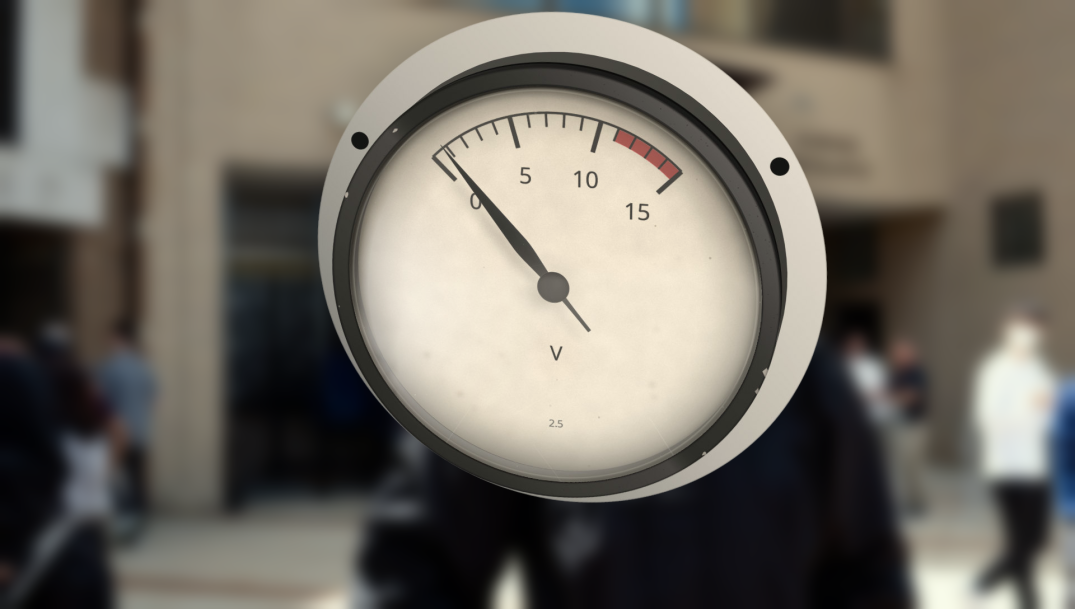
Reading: 1 V
